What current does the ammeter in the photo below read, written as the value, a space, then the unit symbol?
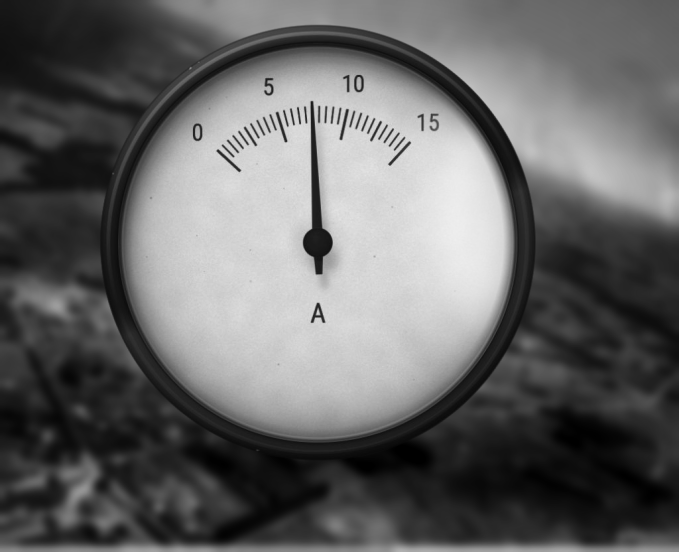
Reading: 7.5 A
